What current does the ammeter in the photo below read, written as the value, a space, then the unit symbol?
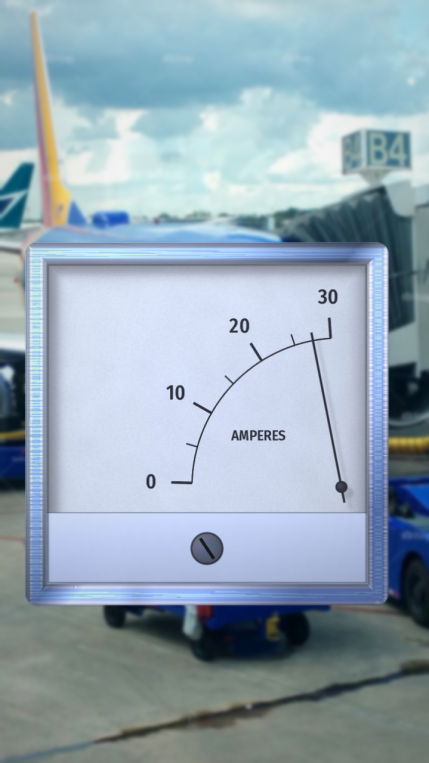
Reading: 27.5 A
